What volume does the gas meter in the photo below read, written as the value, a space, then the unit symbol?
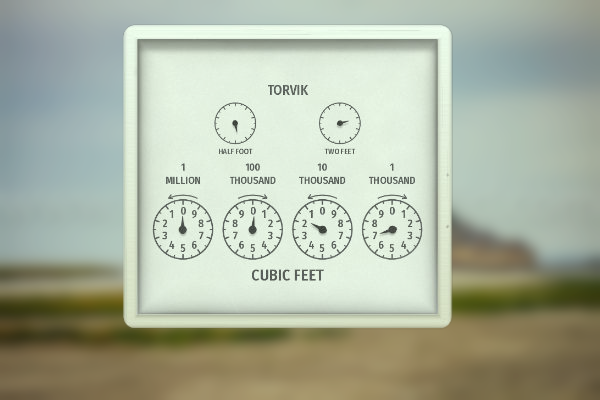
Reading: 1700 ft³
